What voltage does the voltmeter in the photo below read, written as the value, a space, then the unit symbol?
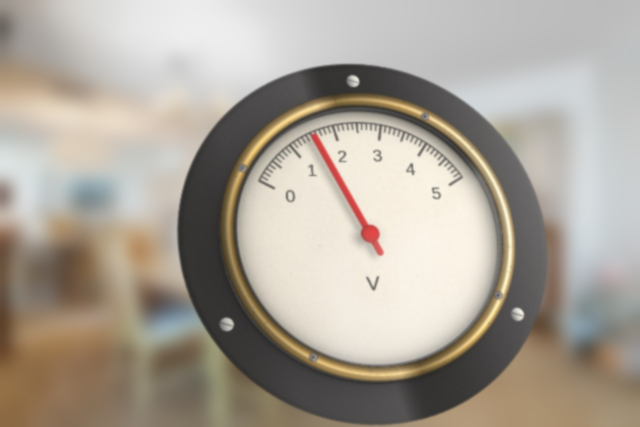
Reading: 1.5 V
